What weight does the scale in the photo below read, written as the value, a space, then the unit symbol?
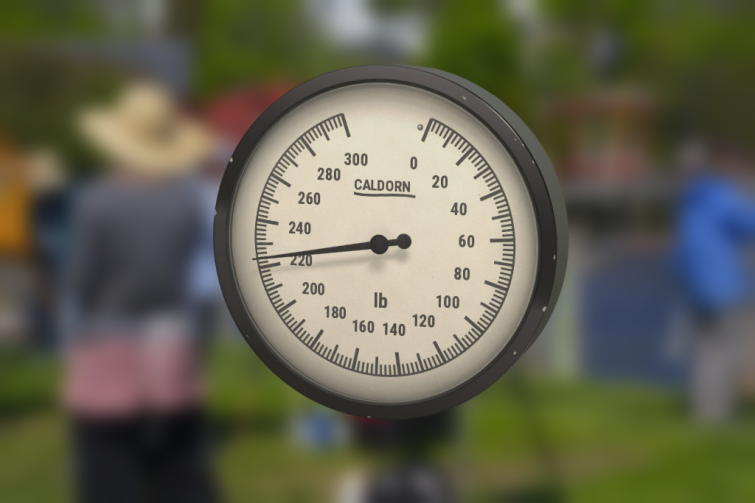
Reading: 224 lb
